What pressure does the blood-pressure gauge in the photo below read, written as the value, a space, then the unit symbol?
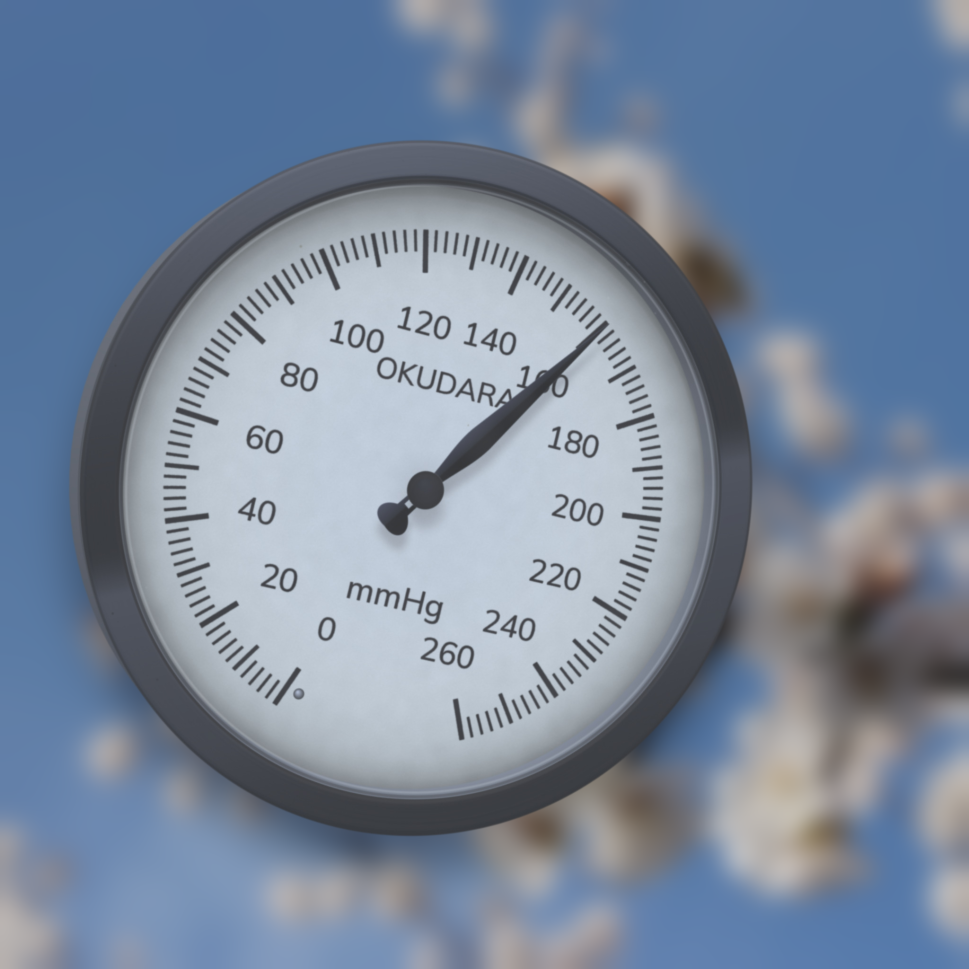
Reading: 160 mmHg
